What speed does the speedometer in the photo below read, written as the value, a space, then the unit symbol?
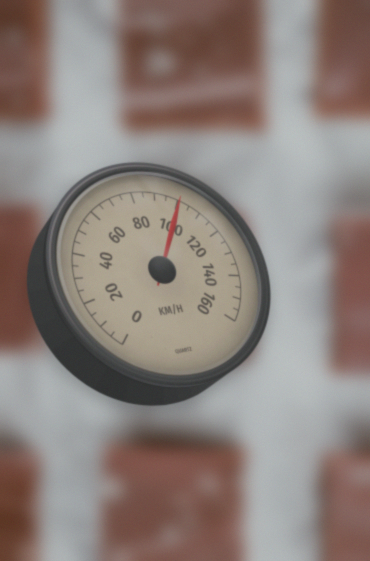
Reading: 100 km/h
